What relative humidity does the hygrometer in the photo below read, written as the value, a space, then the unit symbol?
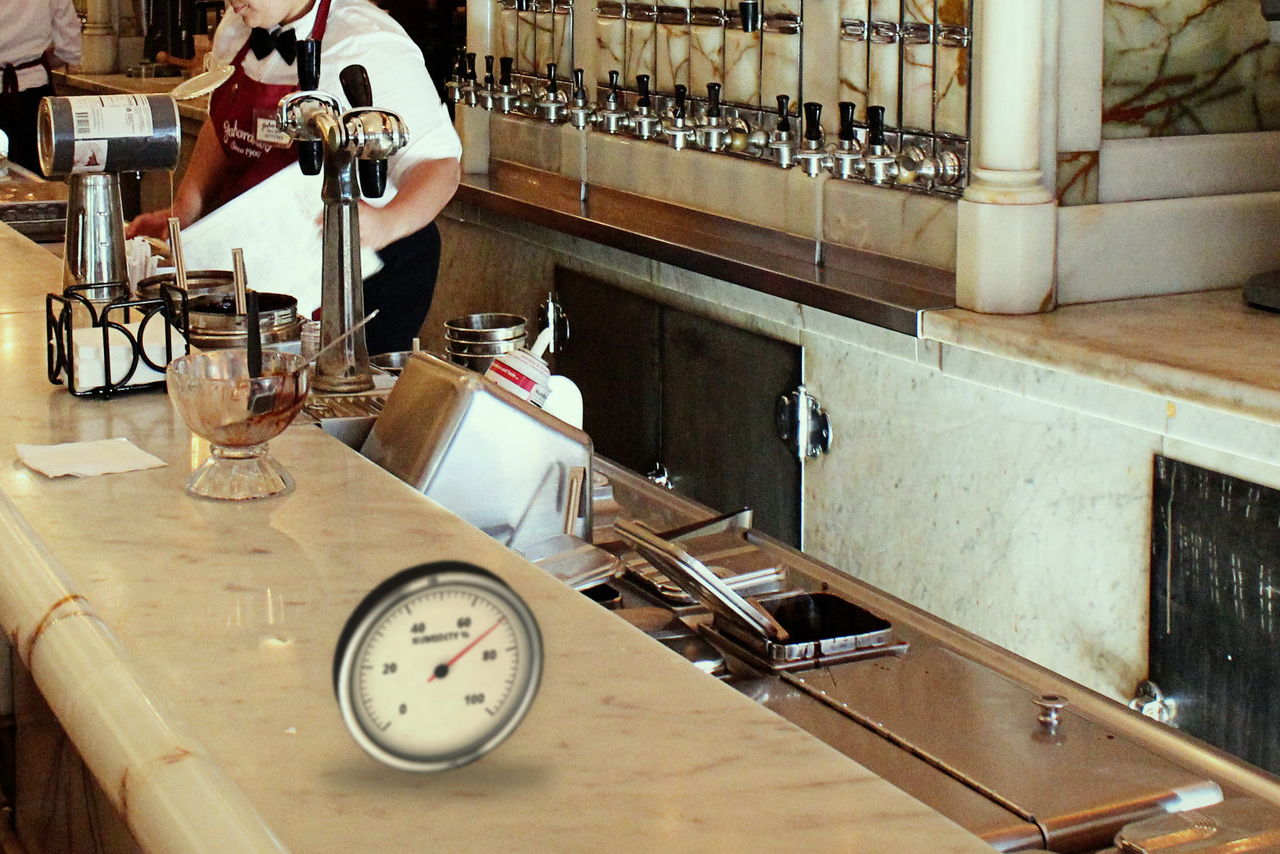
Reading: 70 %
